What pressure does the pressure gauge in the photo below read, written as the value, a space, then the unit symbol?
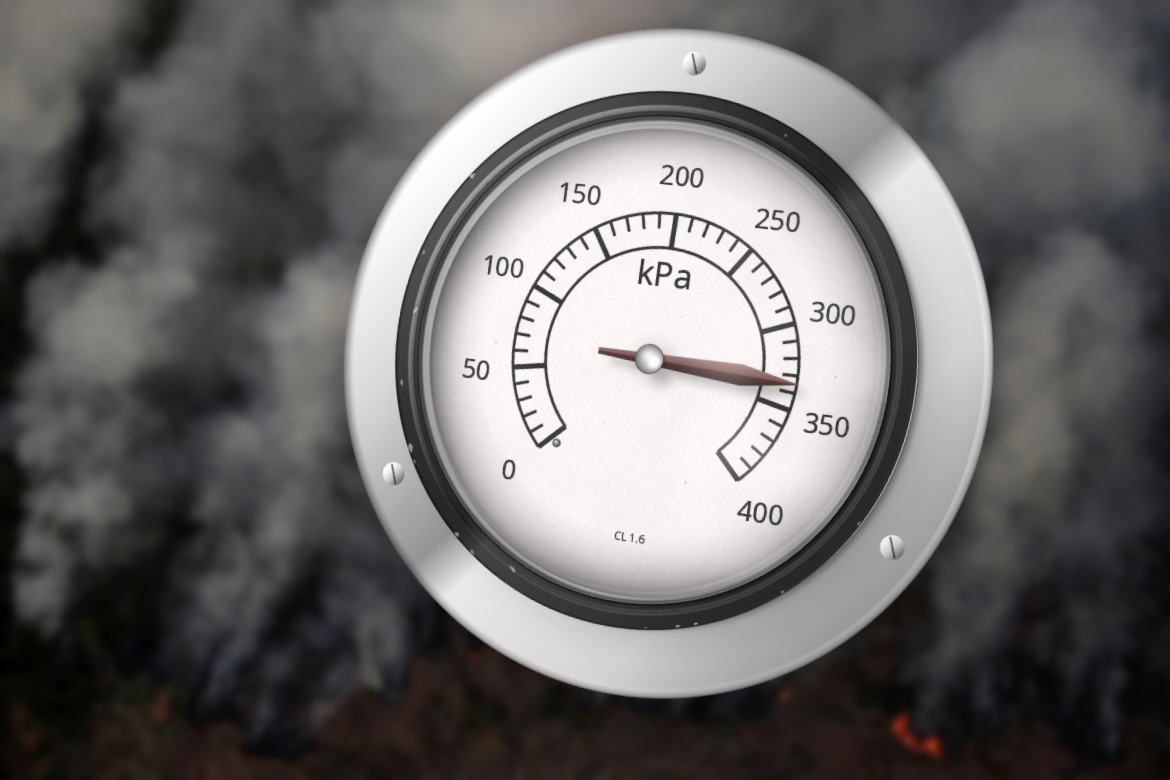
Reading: 335 kPa
